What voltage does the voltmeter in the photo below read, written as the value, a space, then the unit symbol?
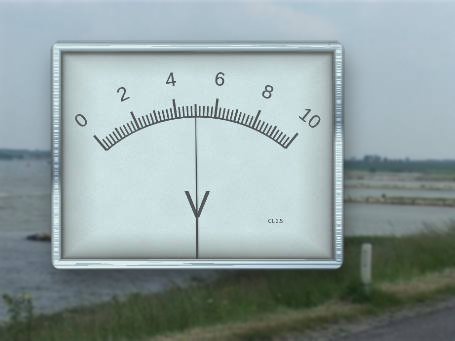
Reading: 5 V
